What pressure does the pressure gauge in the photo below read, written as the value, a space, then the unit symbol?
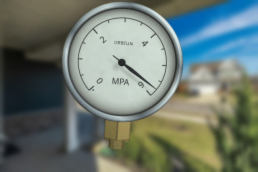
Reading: 5.75 MPa
